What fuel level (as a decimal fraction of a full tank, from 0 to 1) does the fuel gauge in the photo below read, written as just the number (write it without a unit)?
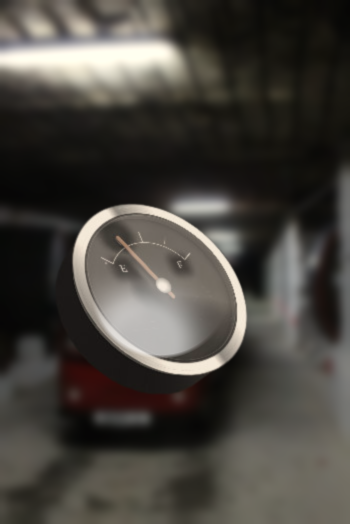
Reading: 0.25
